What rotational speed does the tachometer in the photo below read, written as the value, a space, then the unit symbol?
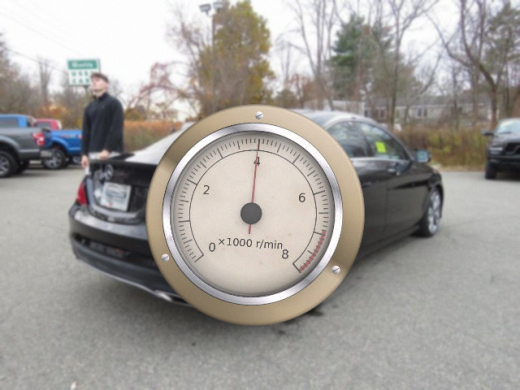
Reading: 4000 rpm
